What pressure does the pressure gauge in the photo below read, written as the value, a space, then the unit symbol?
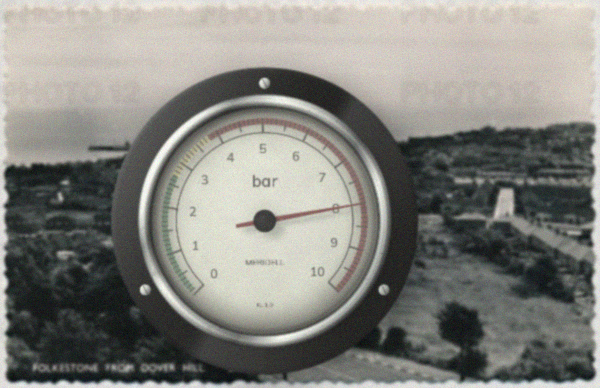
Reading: 8 bar
